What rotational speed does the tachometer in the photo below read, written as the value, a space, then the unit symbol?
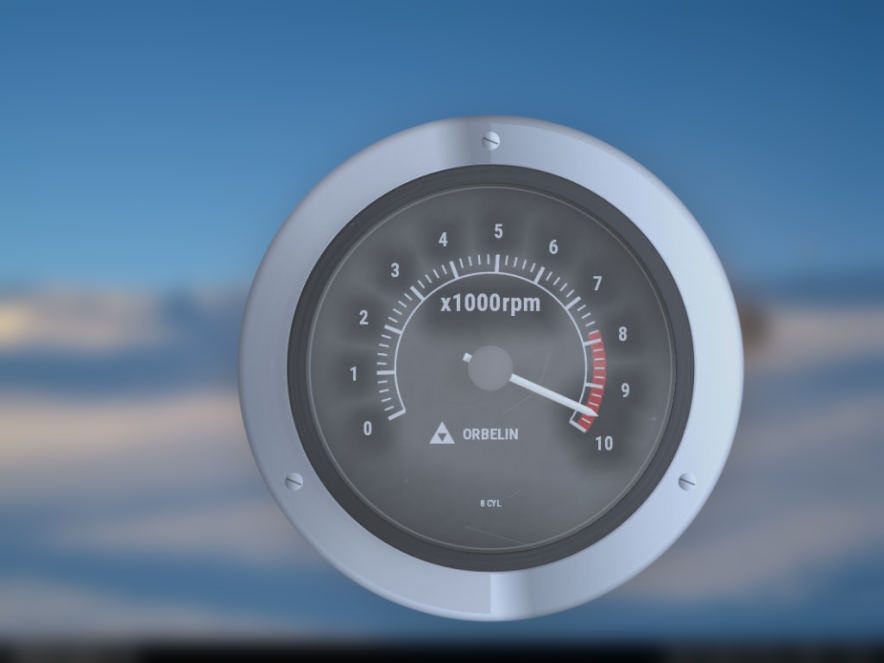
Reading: 9600 rpm
